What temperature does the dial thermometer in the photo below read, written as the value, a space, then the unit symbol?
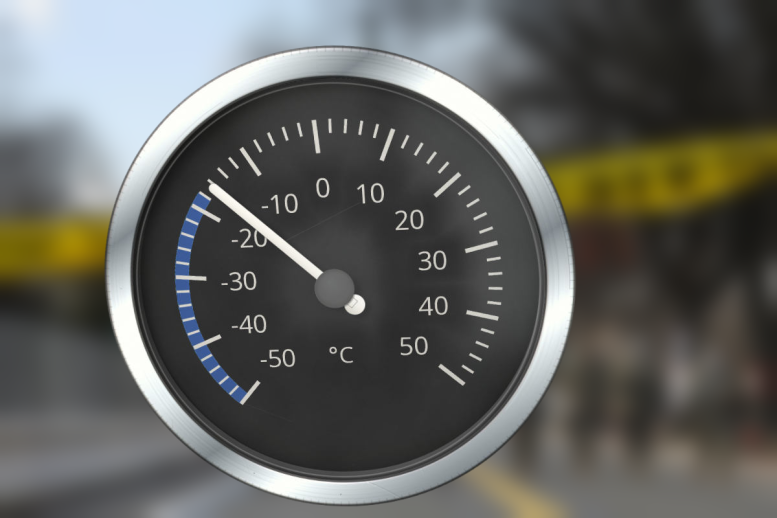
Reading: -16 °C
